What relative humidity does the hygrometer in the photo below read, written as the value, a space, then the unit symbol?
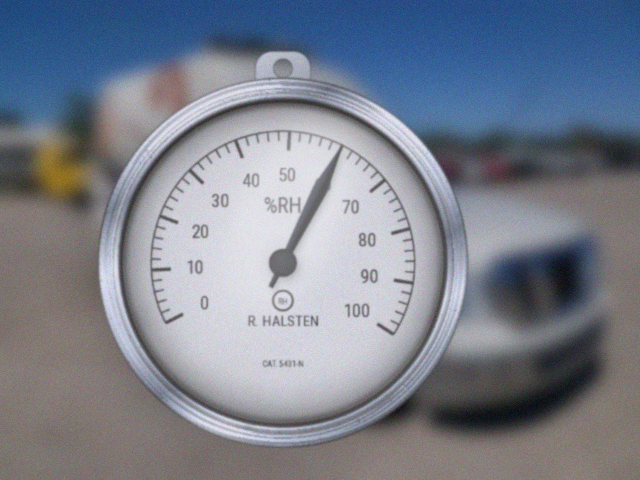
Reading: 60 %
